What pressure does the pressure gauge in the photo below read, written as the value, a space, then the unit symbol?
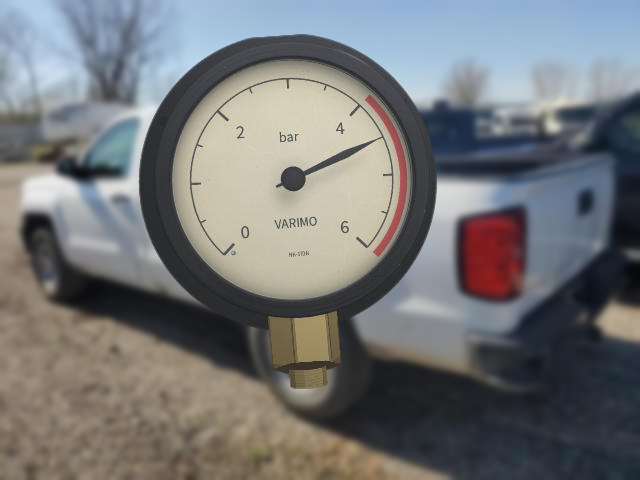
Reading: 4.5 bar
